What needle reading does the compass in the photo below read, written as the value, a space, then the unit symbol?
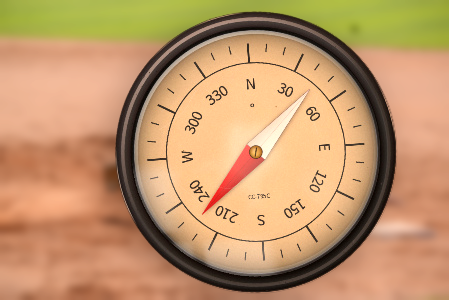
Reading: 225 °
